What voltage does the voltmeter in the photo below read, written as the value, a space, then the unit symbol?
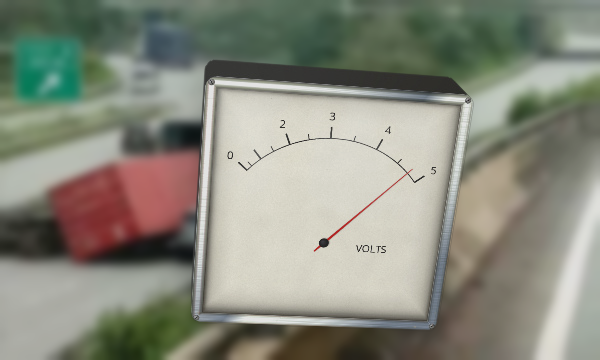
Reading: 4.75 V
